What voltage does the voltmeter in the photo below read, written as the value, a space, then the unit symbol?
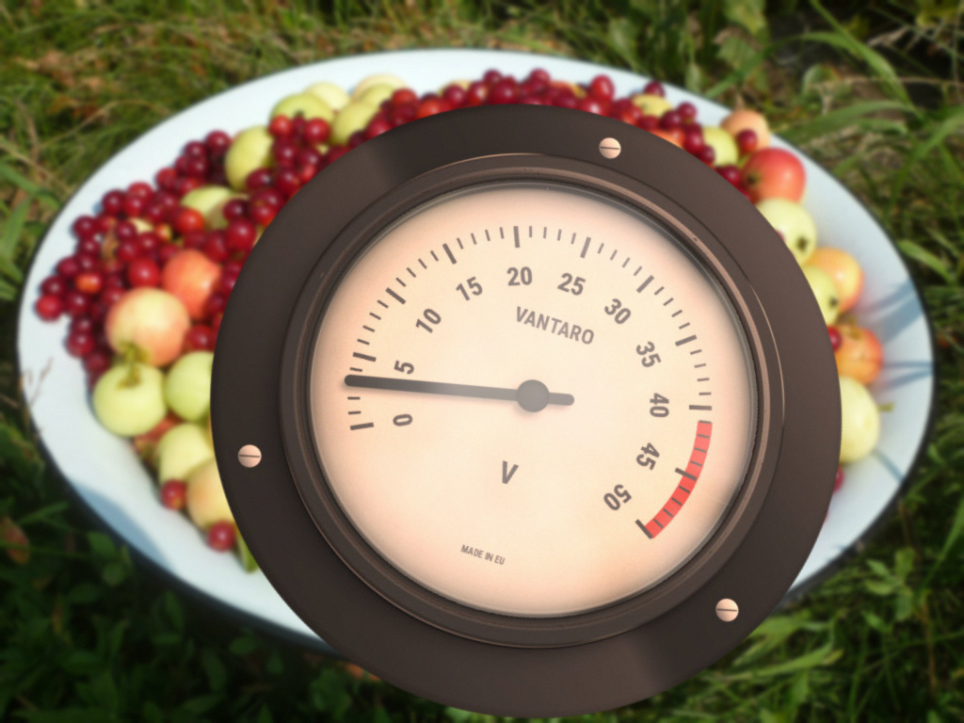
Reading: 3 V
